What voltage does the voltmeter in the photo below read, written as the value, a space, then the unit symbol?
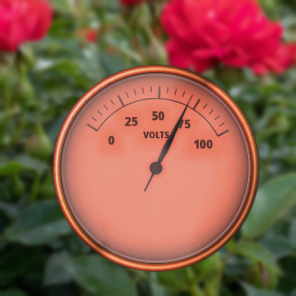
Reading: 70 V
